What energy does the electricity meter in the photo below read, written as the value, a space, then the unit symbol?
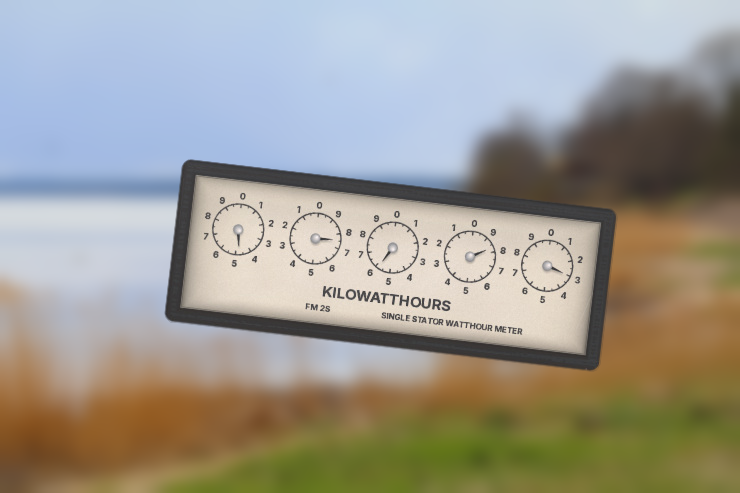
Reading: 47583 kWh
